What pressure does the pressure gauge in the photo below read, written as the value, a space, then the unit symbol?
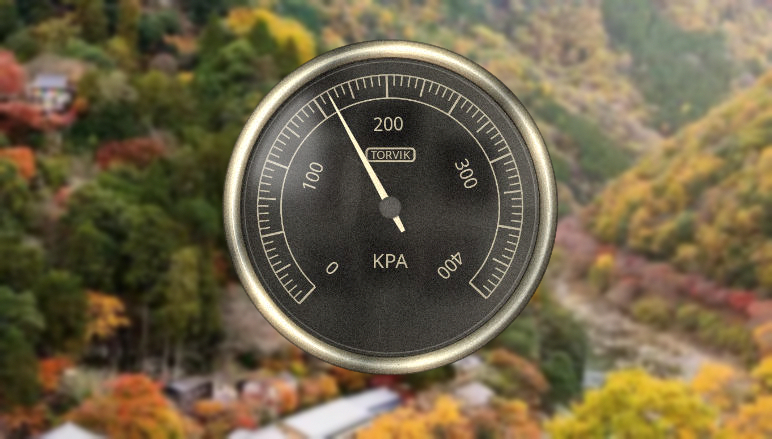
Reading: 160 kPa
